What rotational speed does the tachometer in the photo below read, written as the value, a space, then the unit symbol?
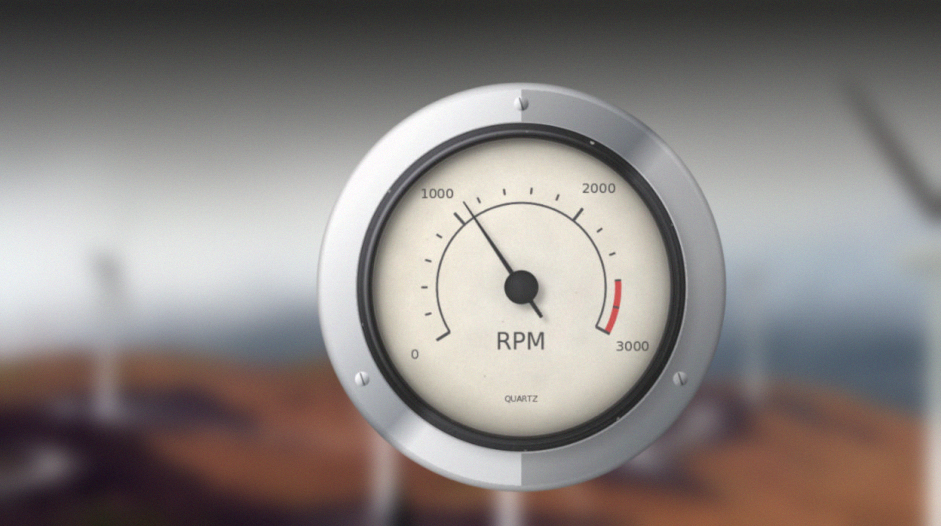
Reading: 1100 rpm
